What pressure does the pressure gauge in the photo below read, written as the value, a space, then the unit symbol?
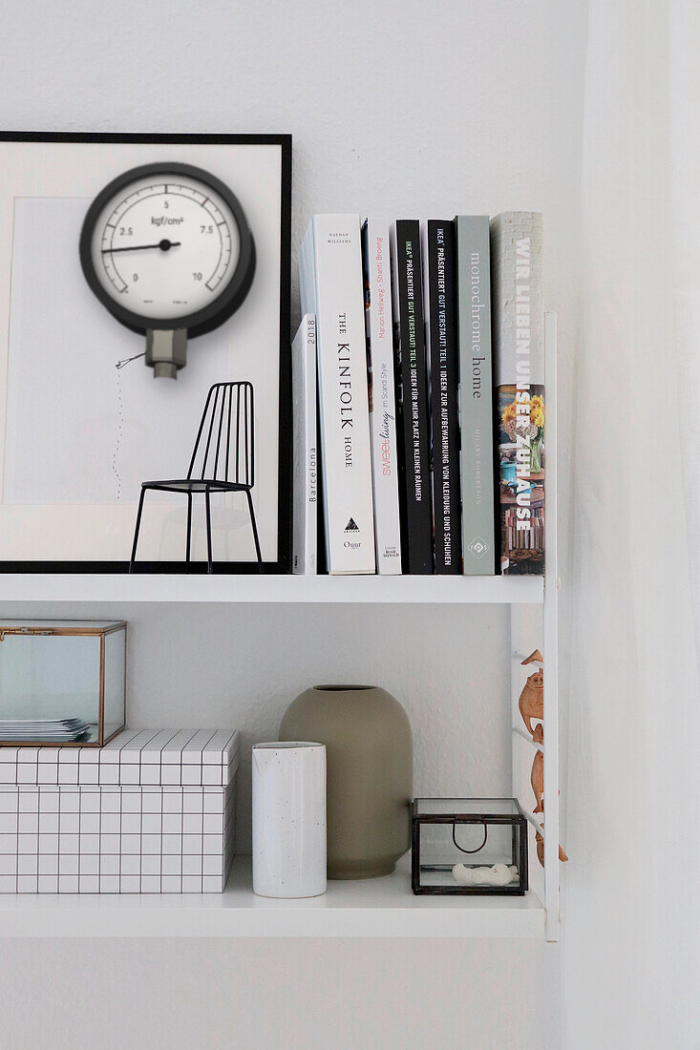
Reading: 1.5 kg/cm²
